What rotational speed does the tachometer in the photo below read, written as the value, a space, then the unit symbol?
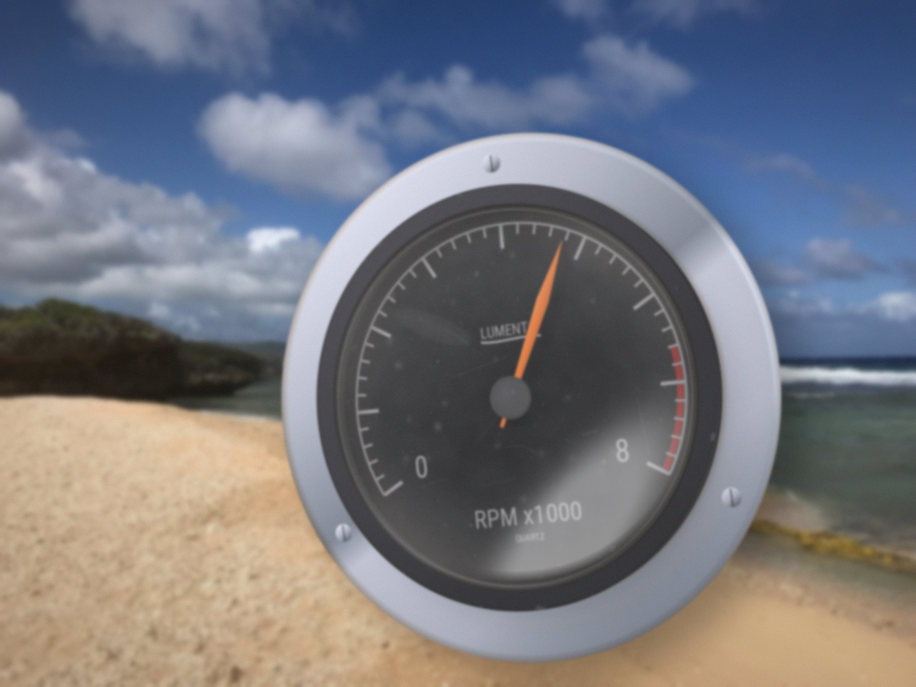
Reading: 4800 rpm
